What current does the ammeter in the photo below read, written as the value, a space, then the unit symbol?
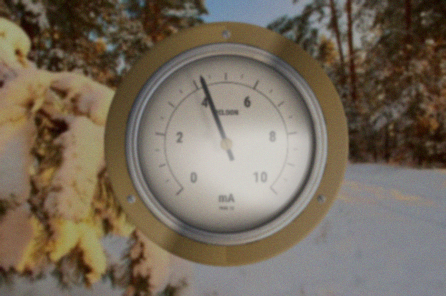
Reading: 4.25 mA
